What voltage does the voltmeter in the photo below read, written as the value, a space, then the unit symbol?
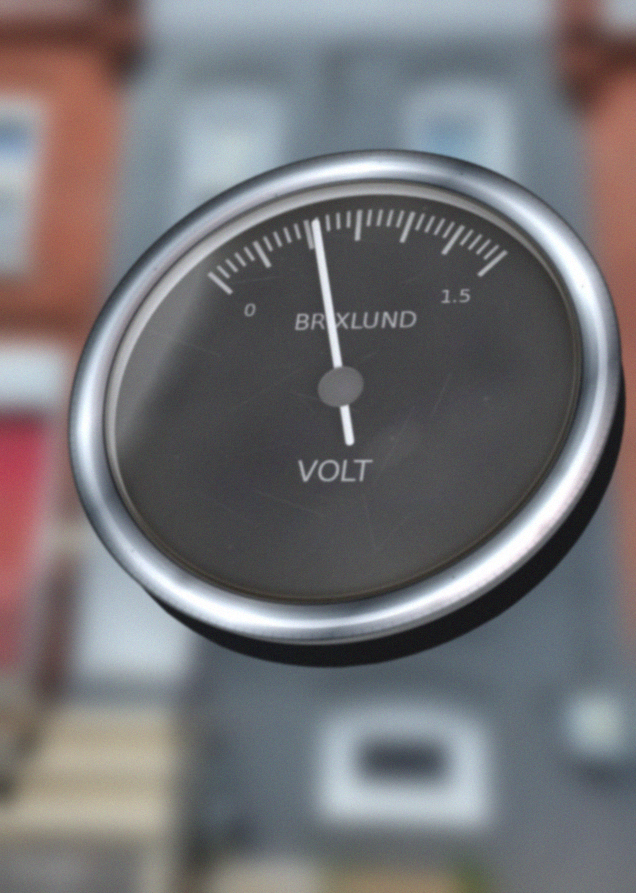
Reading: 0.55 V
